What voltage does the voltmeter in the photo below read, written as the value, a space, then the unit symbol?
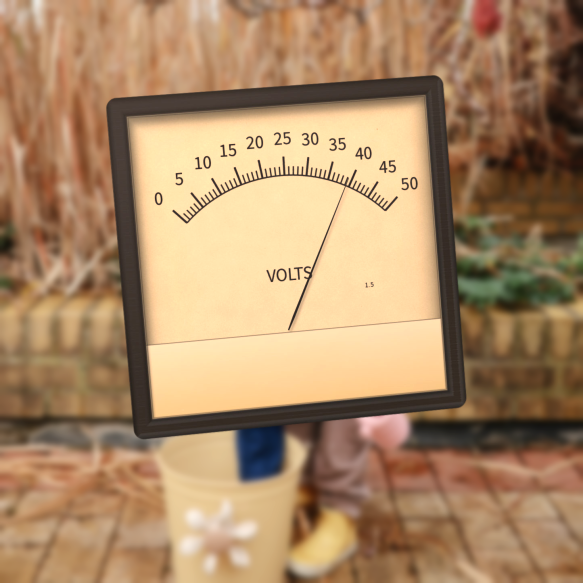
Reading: 39 V
